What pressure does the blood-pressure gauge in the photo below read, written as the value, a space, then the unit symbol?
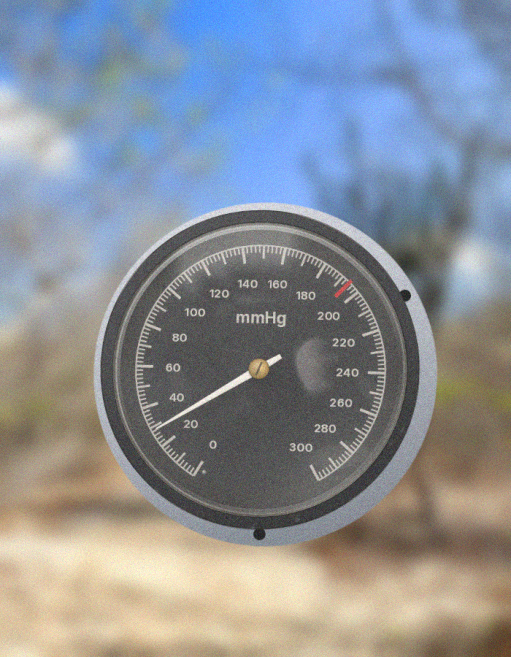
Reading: 28 mmHg
